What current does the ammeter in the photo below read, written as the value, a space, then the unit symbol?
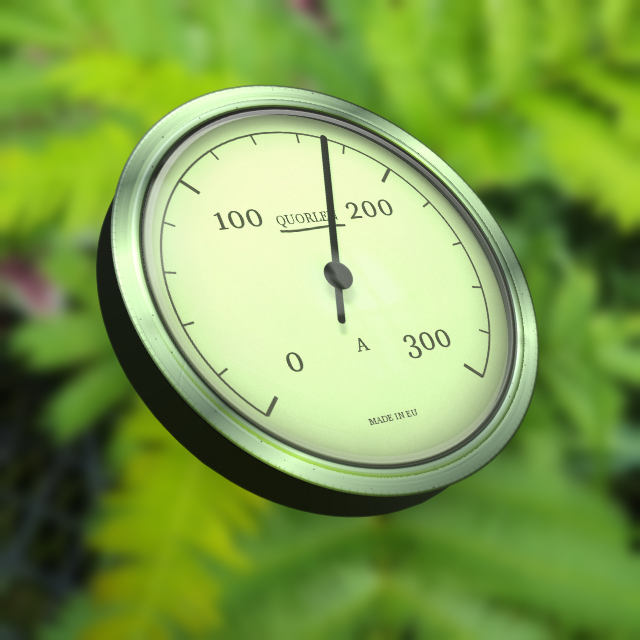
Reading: 170 A
